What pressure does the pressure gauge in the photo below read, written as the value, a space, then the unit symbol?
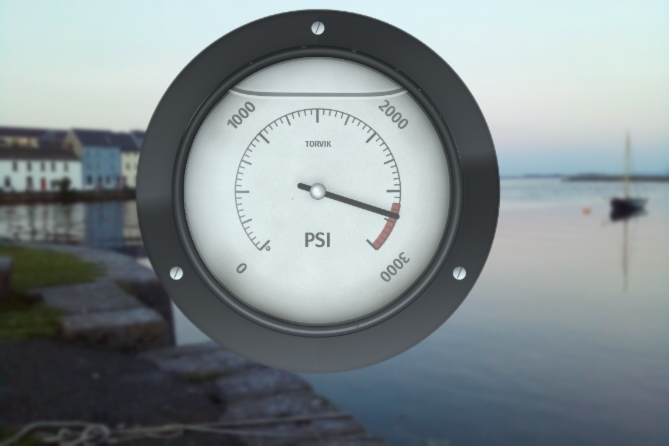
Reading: 2700 psi
